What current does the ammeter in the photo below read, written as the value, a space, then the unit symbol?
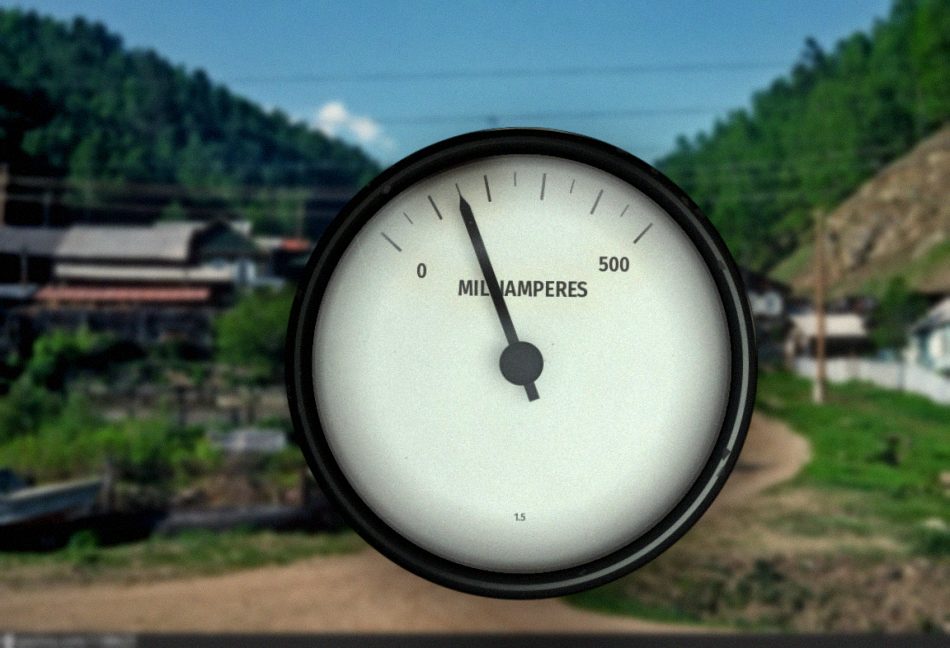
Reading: 150 mA
